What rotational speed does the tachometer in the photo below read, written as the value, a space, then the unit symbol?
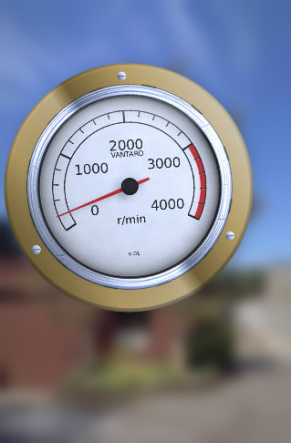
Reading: 200 rpm
